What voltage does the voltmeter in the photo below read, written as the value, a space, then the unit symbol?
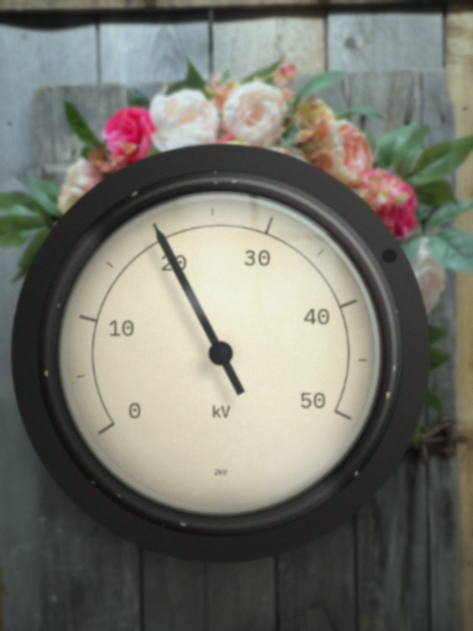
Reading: 20 kV
